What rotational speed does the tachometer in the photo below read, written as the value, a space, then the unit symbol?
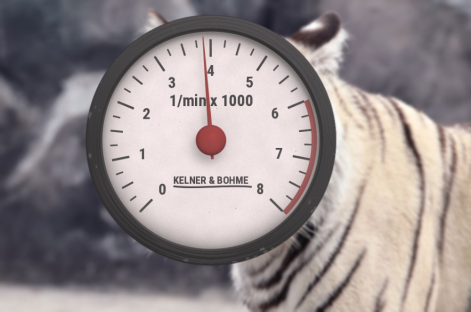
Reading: 3875 rpm
